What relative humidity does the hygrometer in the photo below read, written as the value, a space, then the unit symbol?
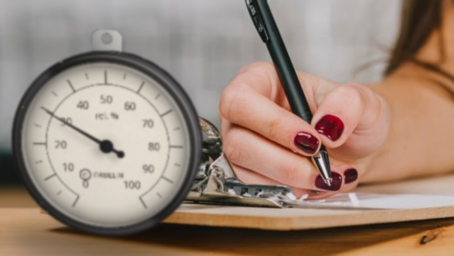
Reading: 30 %
